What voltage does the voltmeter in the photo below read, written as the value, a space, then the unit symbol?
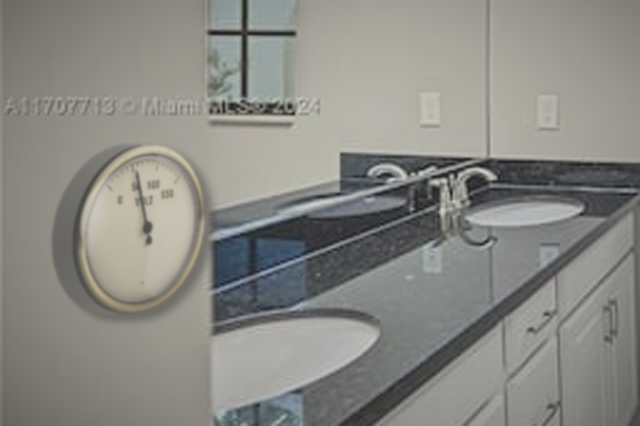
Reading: 50 V
